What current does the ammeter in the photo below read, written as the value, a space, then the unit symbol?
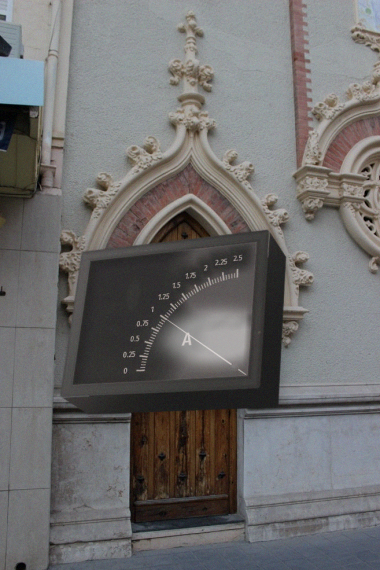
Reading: 1 A
